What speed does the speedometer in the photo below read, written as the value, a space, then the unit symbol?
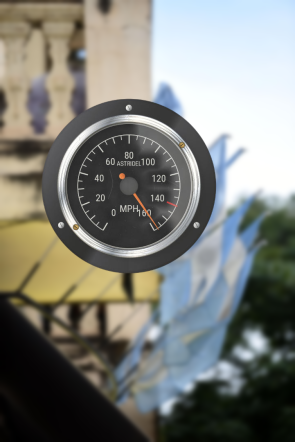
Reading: 157.5 mph
